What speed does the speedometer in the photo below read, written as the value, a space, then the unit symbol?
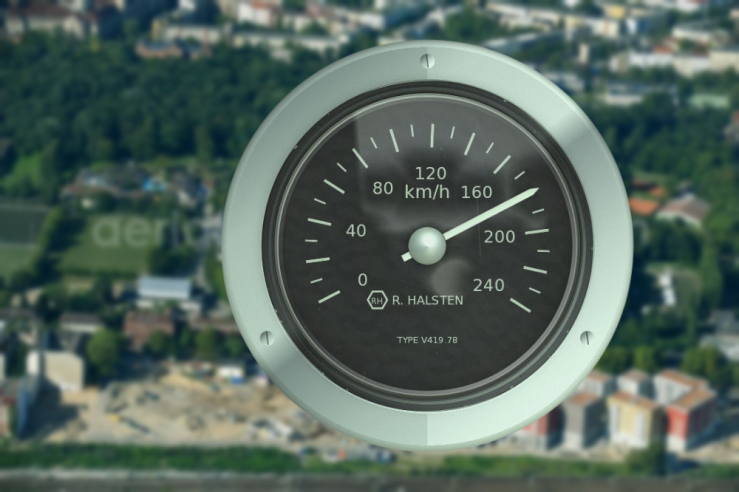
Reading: 180 km/h
